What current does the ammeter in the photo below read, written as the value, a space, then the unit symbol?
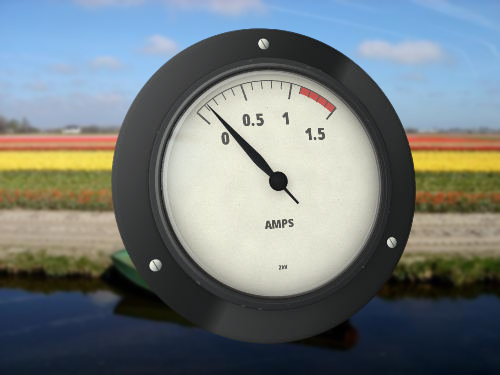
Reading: 0.1 A
